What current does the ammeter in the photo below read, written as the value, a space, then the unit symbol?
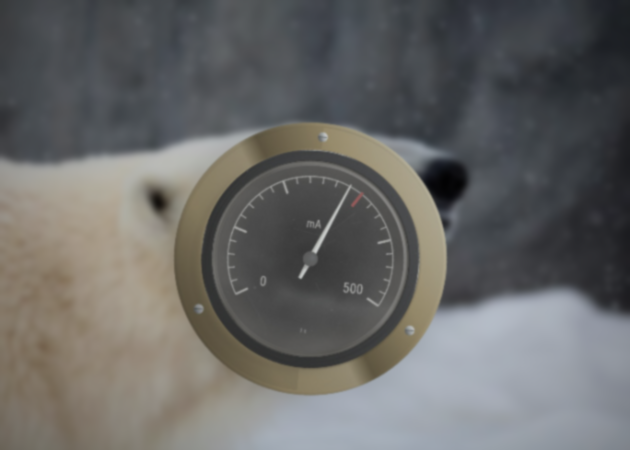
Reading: 300 mA
